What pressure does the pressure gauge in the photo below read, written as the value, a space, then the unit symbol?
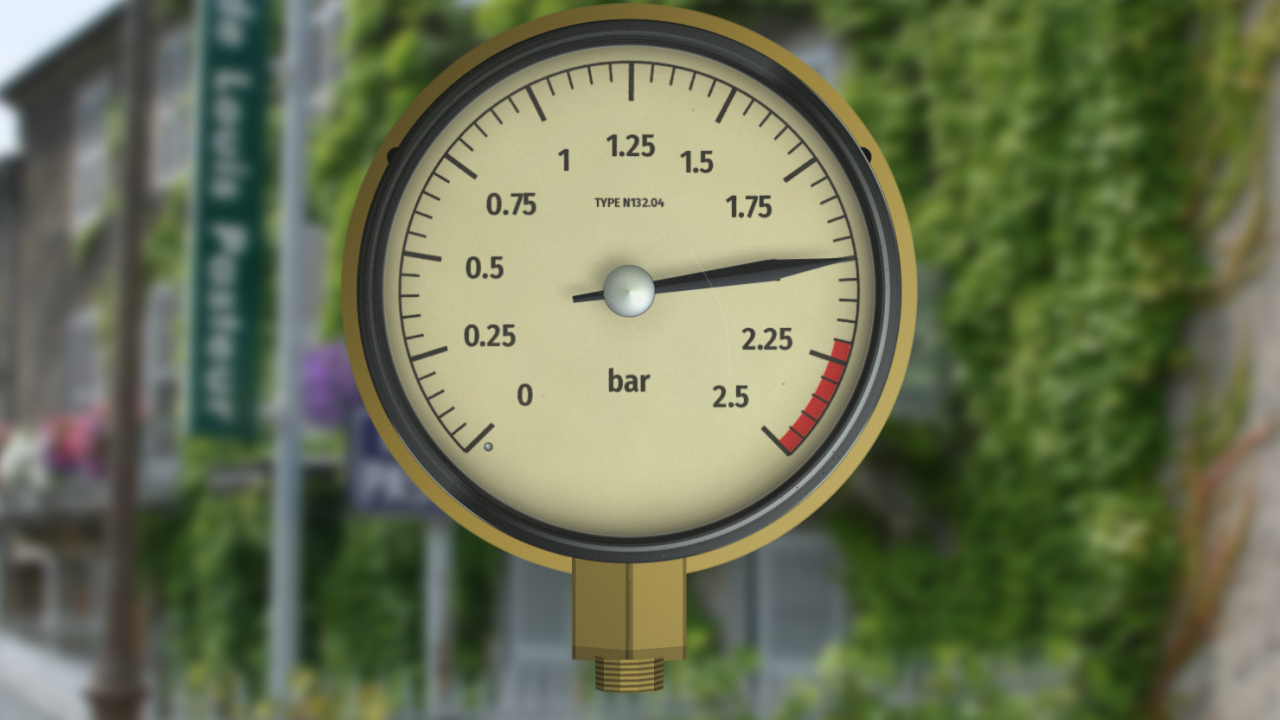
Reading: 2 bar
